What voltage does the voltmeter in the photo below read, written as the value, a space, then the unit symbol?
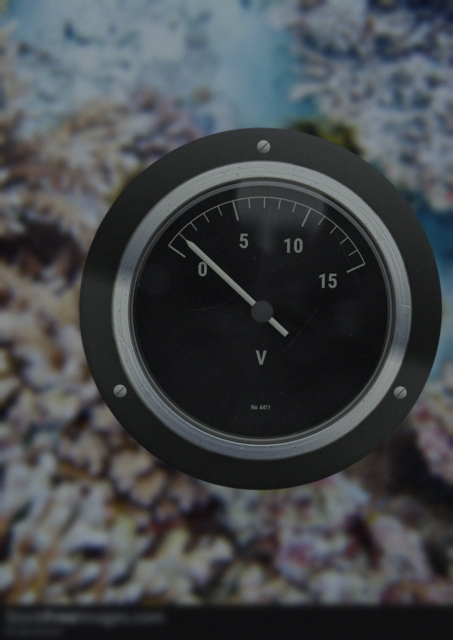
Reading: 1 V
